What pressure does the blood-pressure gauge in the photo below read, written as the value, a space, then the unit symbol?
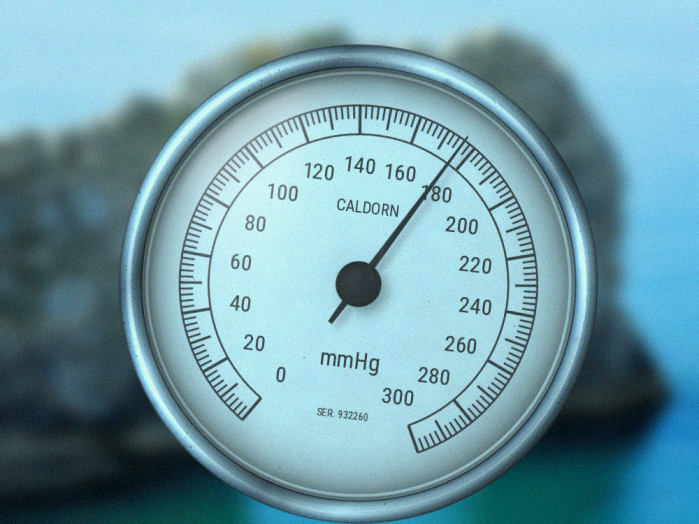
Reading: 176 mmHg
